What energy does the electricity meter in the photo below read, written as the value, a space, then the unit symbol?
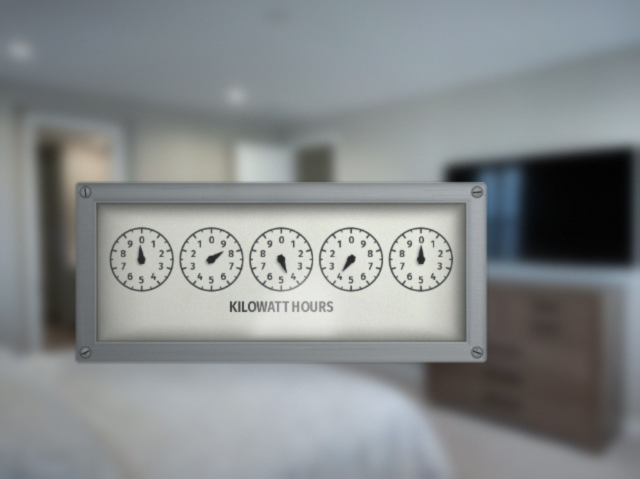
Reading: 98440 kWh
